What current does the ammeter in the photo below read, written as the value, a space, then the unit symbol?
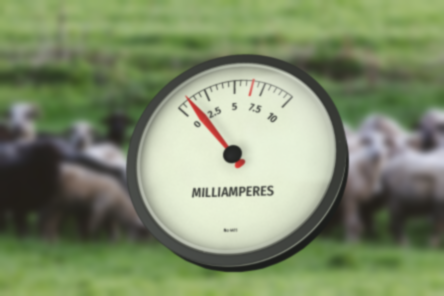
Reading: 1 mA
